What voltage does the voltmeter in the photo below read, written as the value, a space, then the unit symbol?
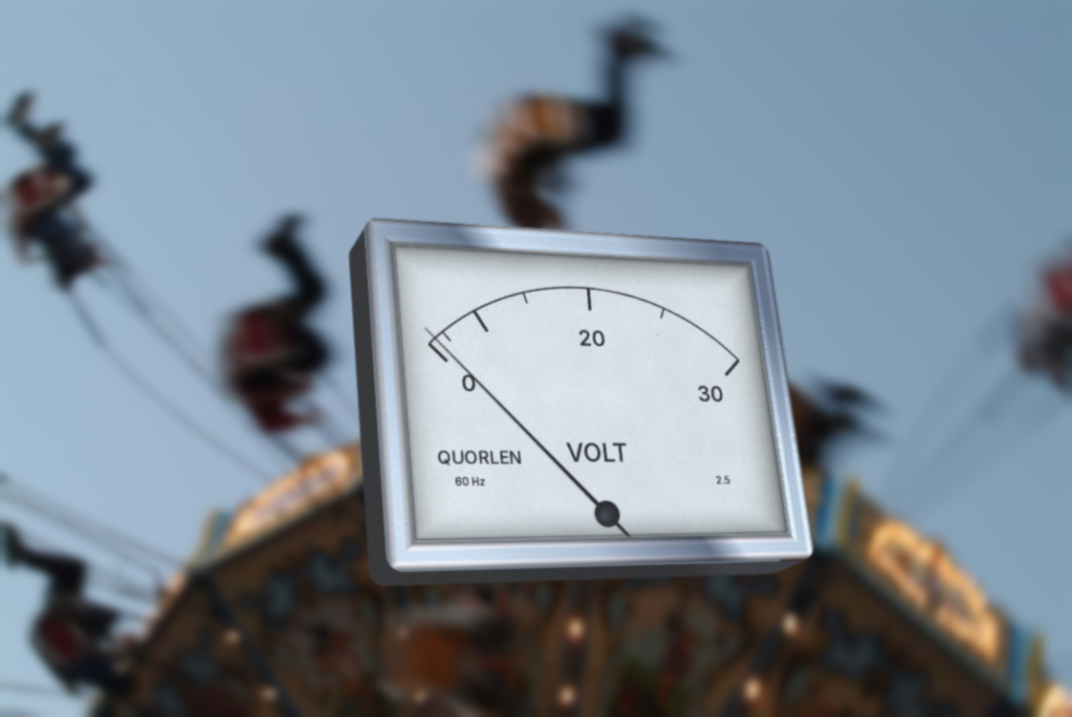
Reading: 2.5 V
